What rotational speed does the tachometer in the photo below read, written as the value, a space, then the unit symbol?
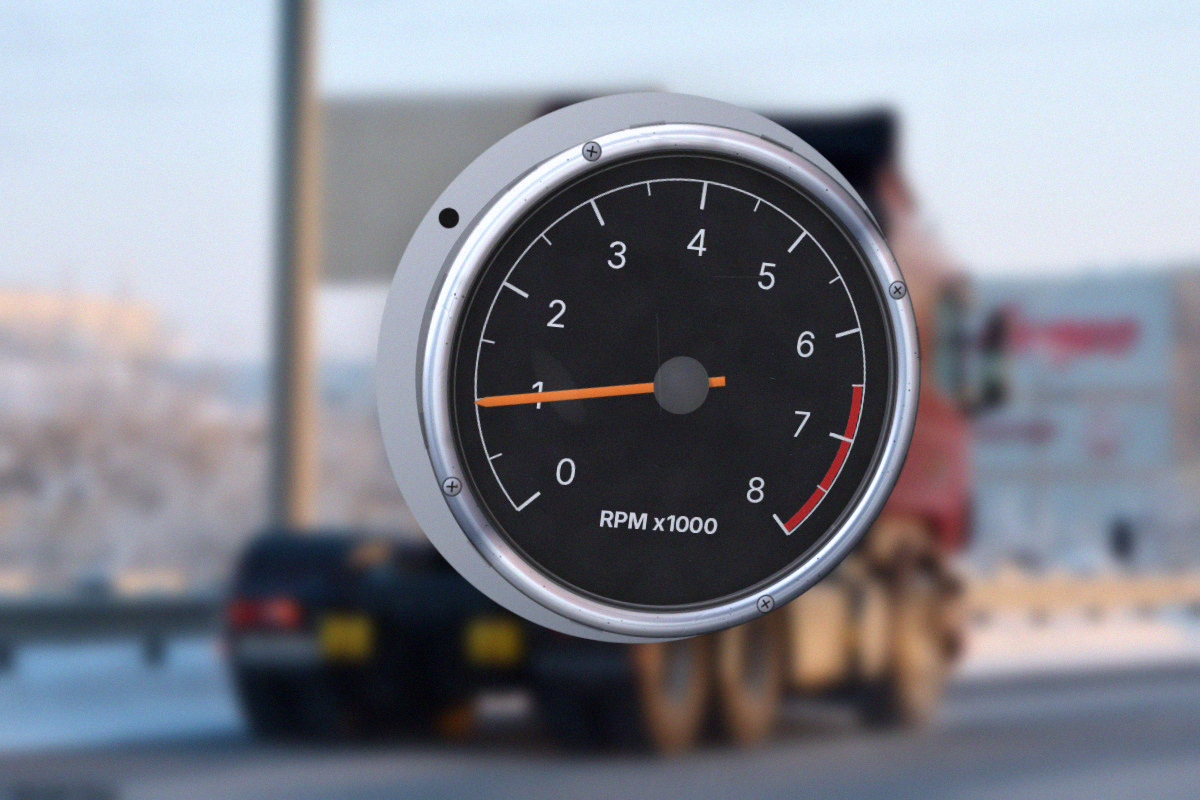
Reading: 1000 rpm
